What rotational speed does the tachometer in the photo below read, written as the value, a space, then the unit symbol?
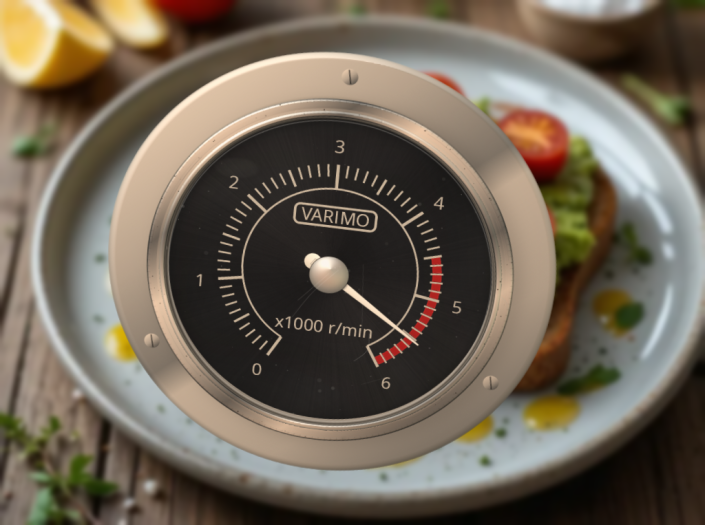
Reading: 5500 rpm
